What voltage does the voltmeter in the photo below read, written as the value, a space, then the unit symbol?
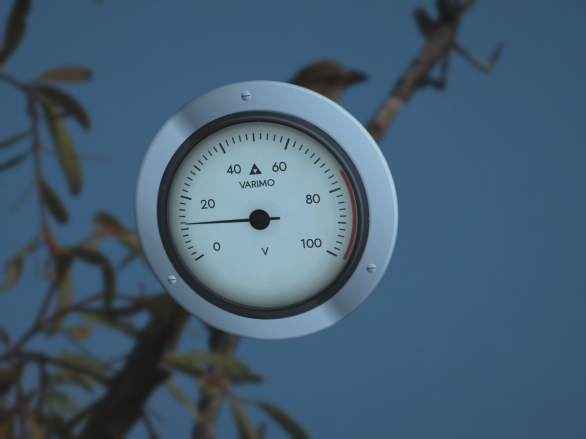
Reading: 12 V
